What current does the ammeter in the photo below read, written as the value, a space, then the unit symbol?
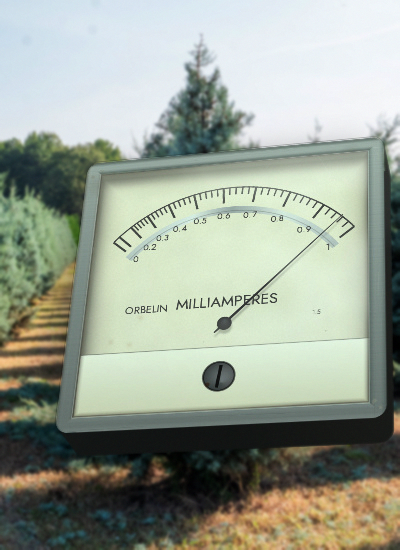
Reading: 0.96 mA
